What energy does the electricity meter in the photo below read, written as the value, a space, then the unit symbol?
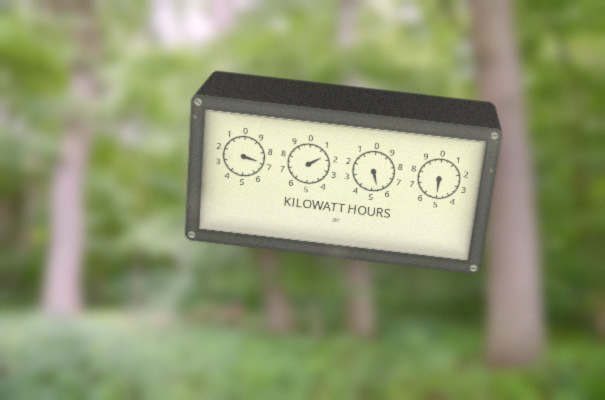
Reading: 7155 kWh
